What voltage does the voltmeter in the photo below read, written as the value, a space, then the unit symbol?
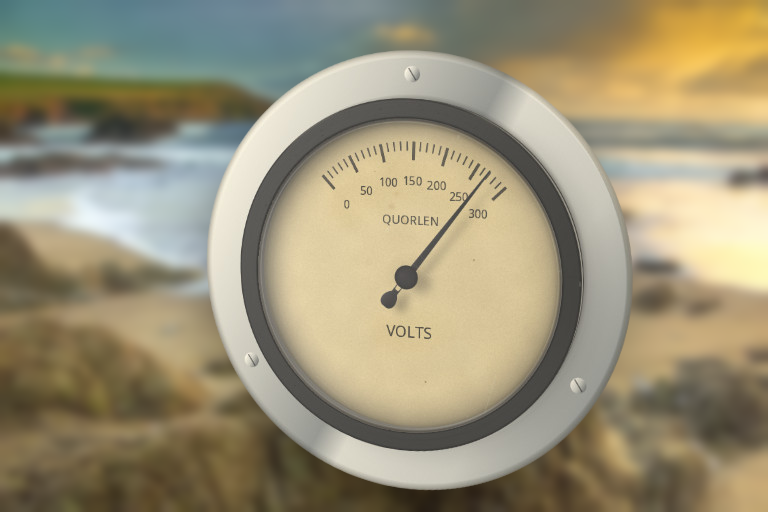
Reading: 270 V
